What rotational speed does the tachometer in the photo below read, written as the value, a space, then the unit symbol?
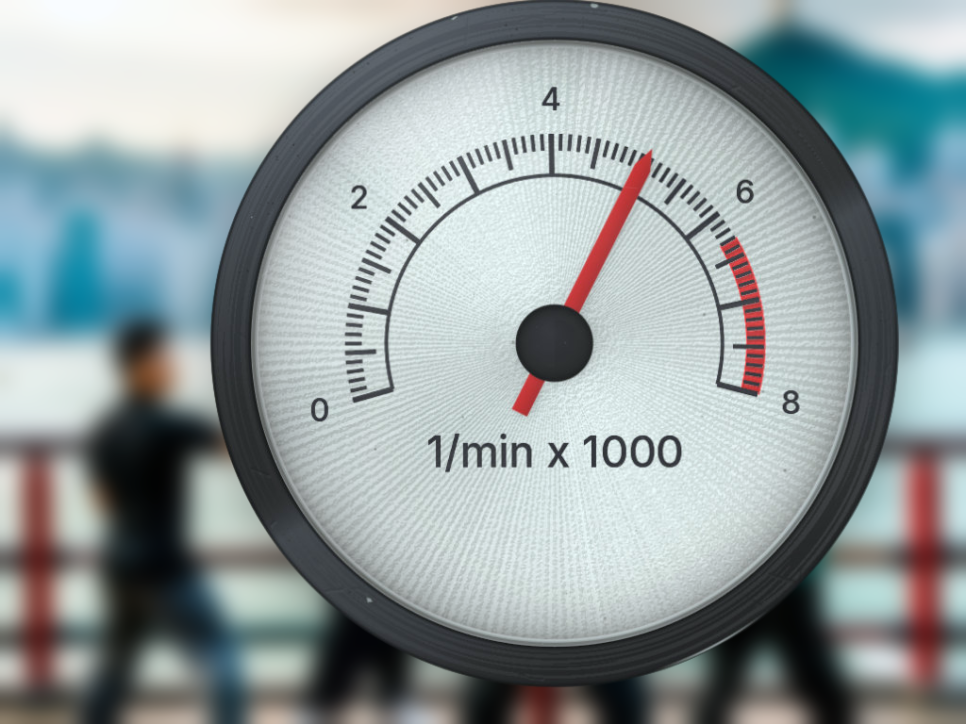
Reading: 5050 rpm
